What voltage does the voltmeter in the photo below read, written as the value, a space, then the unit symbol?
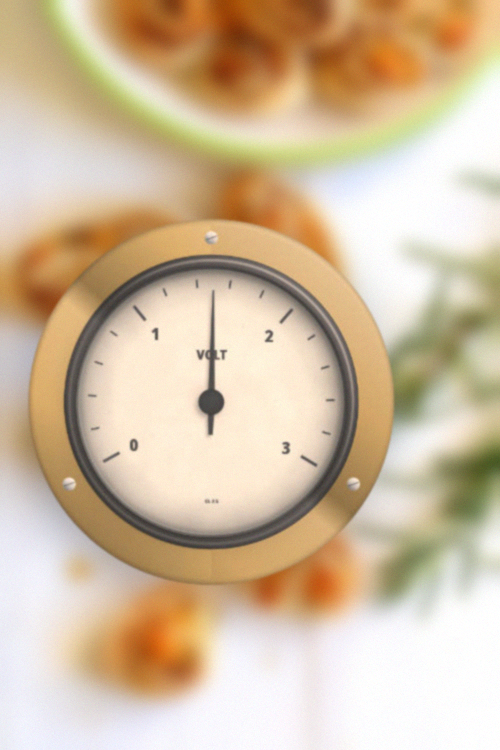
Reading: 1.5 V
